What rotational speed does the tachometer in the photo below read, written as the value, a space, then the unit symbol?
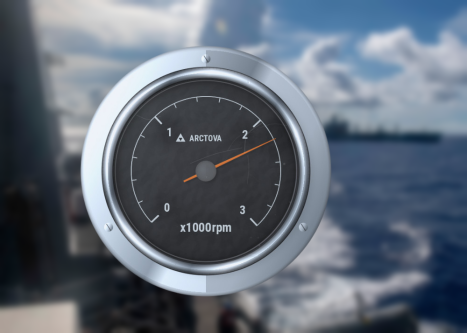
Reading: 2200 rpm
